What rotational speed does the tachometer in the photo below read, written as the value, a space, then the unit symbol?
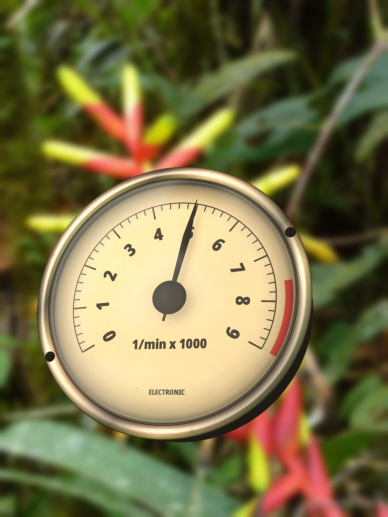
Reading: 5000 rpm
